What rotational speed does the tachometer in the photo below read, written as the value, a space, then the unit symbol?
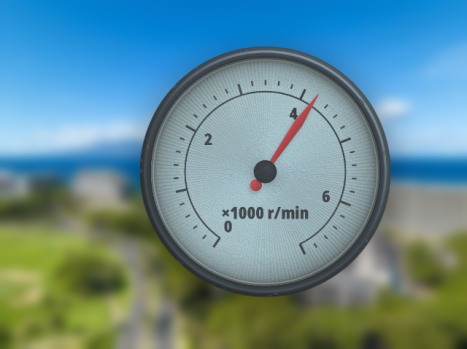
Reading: 4200 rpm
